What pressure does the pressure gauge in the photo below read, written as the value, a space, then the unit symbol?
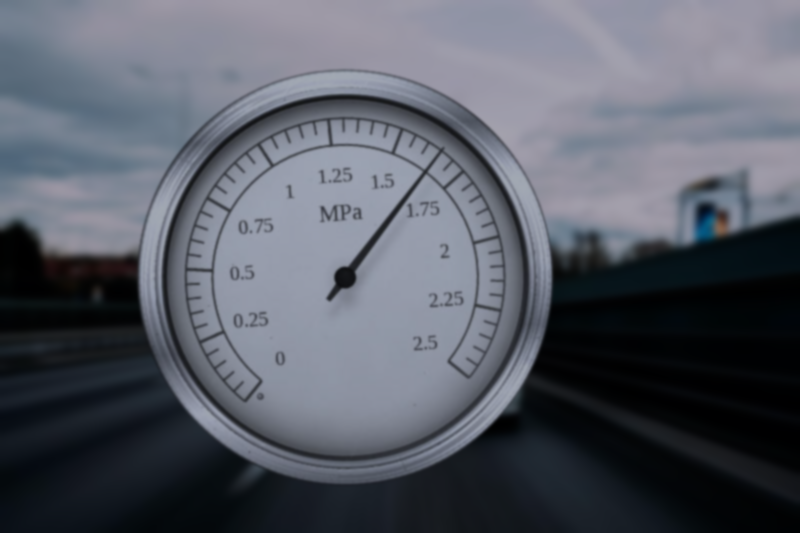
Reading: 1.65 MPa
